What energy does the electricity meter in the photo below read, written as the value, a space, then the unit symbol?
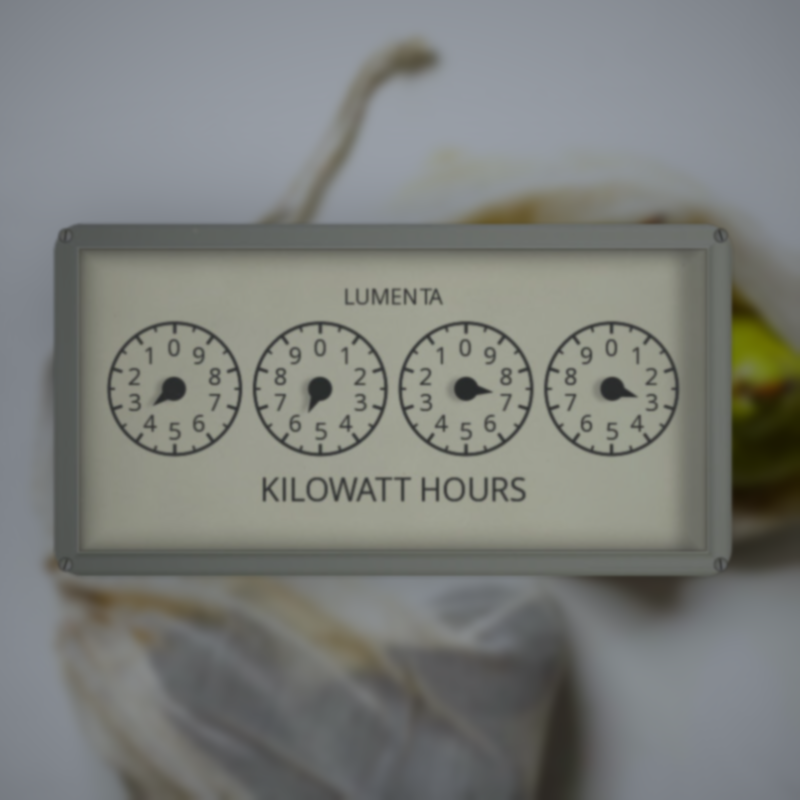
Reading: 3573 kWh
